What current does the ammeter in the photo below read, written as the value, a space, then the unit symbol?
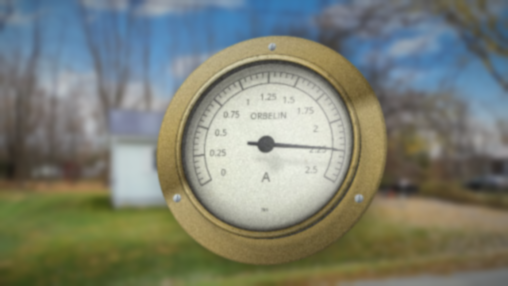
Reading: 2.25 A
